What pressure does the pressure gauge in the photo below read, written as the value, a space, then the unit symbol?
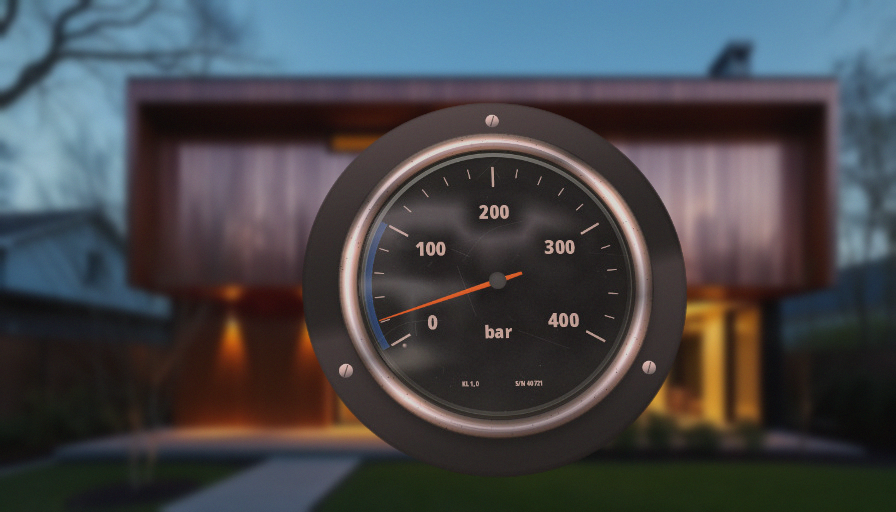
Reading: 20 bar
